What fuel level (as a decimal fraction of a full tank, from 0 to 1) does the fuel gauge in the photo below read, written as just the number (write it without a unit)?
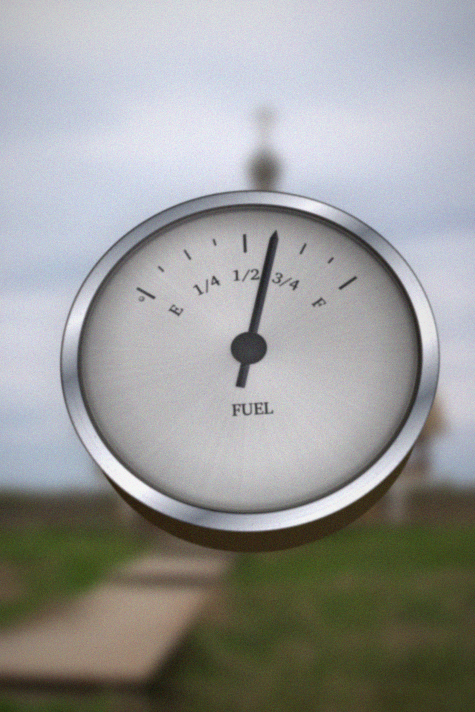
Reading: 0.625
